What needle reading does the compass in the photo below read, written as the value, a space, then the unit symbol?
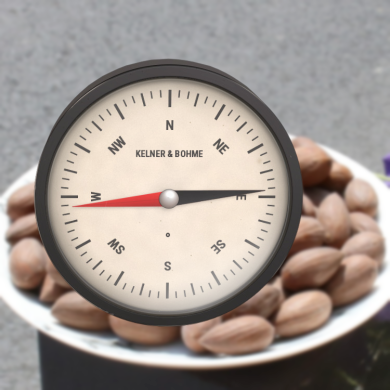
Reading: 265 °
